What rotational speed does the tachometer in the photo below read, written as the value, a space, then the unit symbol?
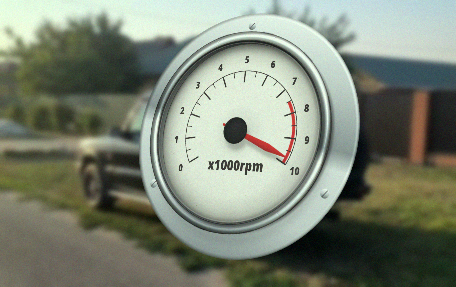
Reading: 9750 rpm
